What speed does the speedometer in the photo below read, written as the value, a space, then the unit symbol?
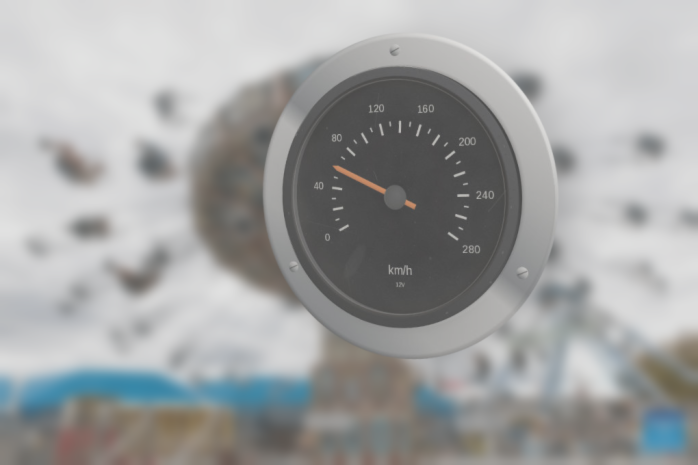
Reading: 60 km/h
